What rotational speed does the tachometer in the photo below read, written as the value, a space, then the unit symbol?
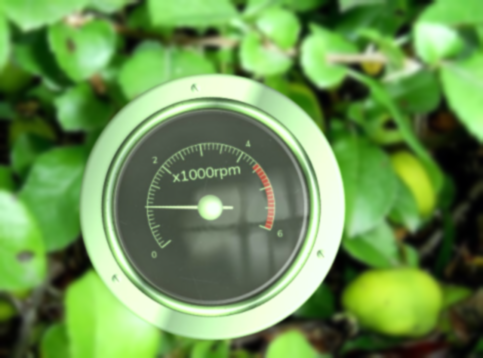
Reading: 1000 rpm
